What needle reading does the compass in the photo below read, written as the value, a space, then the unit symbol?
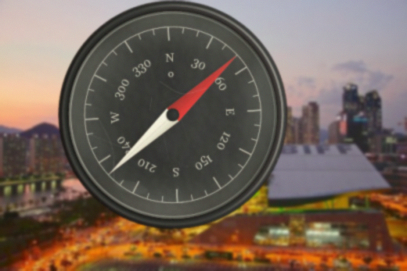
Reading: 50 °
